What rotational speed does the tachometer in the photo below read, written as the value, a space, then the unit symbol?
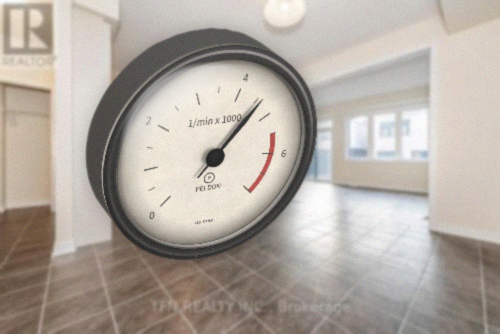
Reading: 4500 rpm
